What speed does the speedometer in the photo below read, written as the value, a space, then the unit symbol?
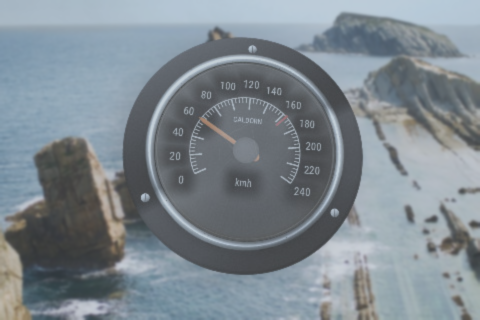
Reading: 60 km/h
